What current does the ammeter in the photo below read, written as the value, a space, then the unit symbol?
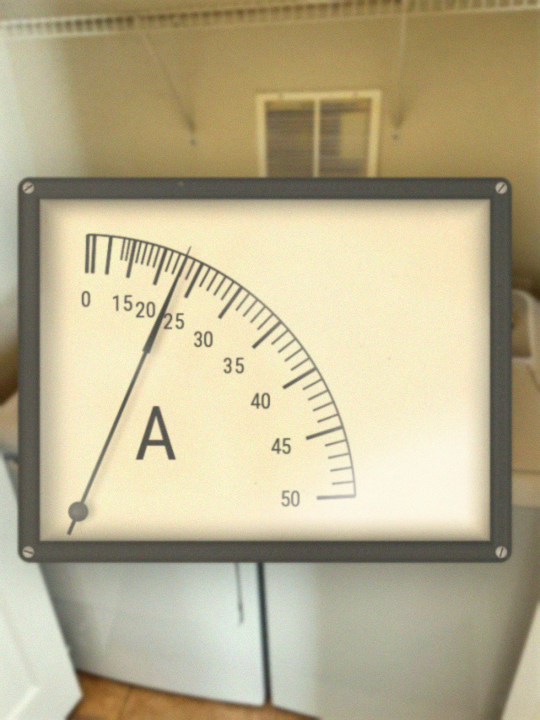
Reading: 23 A
